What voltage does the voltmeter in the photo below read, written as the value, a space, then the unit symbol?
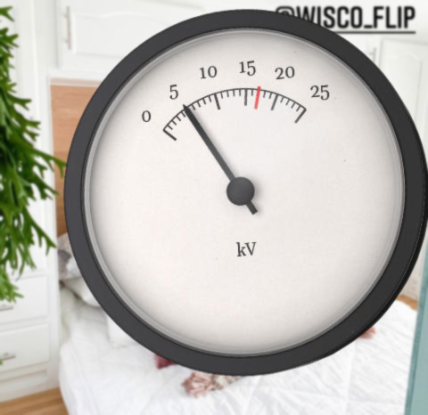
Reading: 5 kV
